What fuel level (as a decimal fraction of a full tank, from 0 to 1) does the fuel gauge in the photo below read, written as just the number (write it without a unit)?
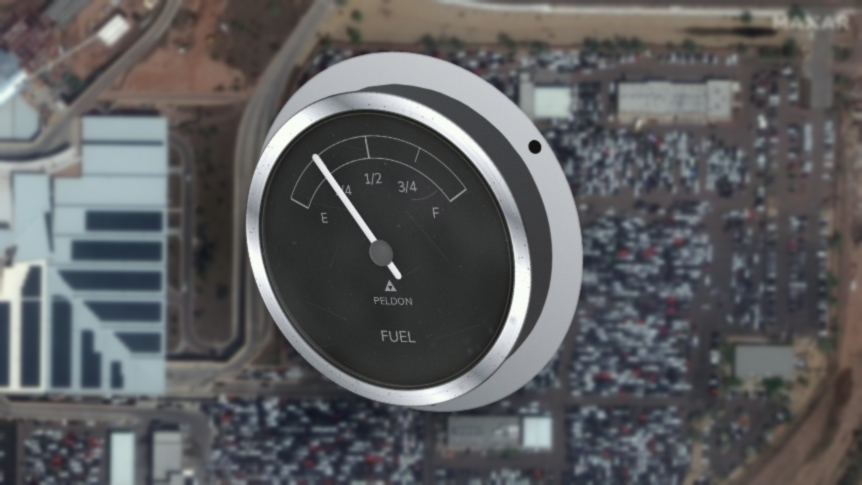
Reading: 0.25
